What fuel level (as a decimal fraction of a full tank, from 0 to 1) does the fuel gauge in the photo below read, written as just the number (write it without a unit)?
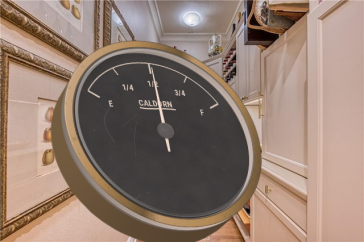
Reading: 0.5
